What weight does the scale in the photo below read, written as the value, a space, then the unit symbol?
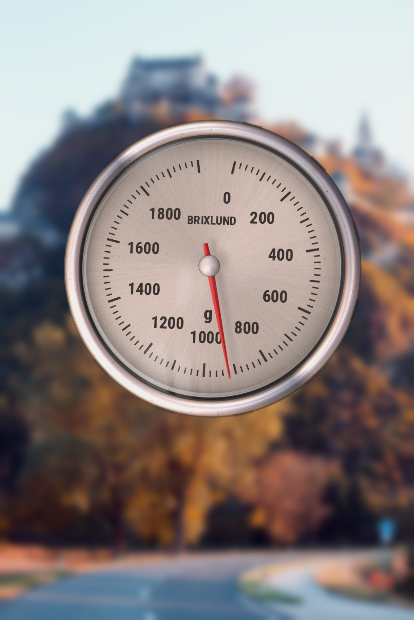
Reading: 920 g
